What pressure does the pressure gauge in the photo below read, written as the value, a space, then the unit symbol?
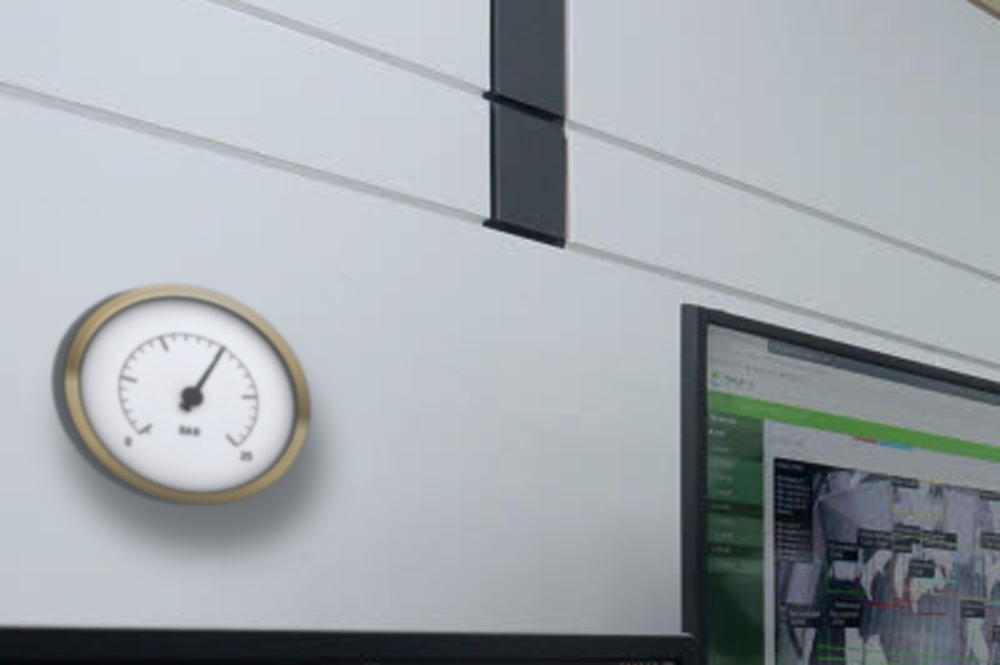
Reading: 15 bar
